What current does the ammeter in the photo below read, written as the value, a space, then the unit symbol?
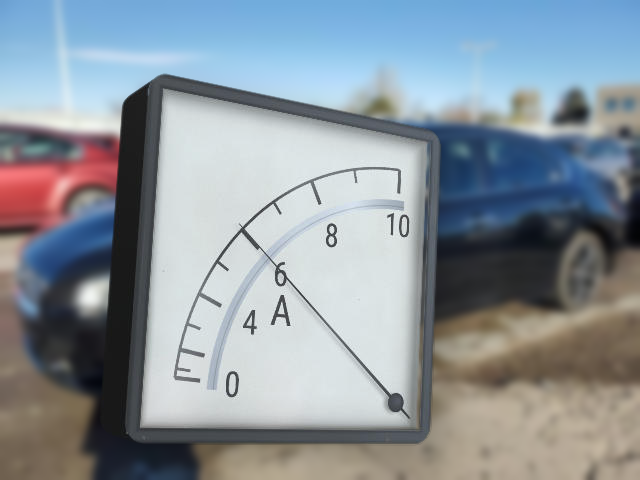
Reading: 6 A
